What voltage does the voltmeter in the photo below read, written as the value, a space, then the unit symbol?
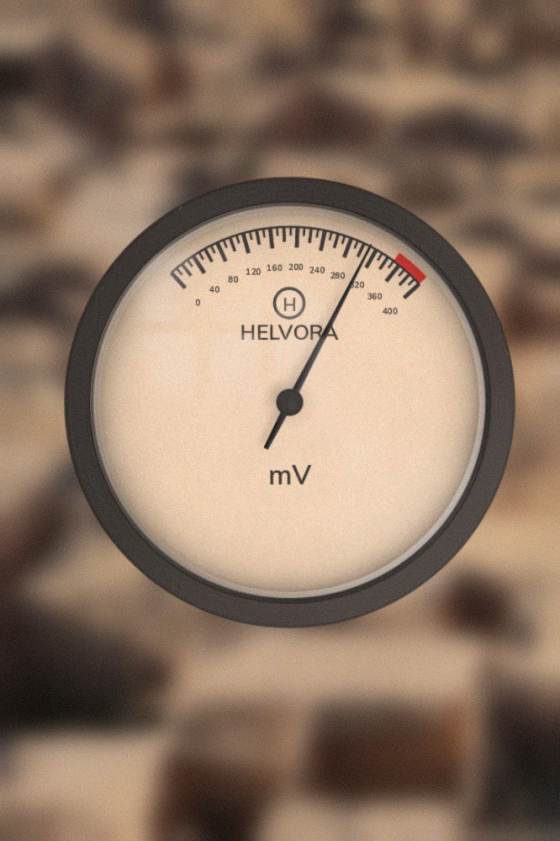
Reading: 310 mV
